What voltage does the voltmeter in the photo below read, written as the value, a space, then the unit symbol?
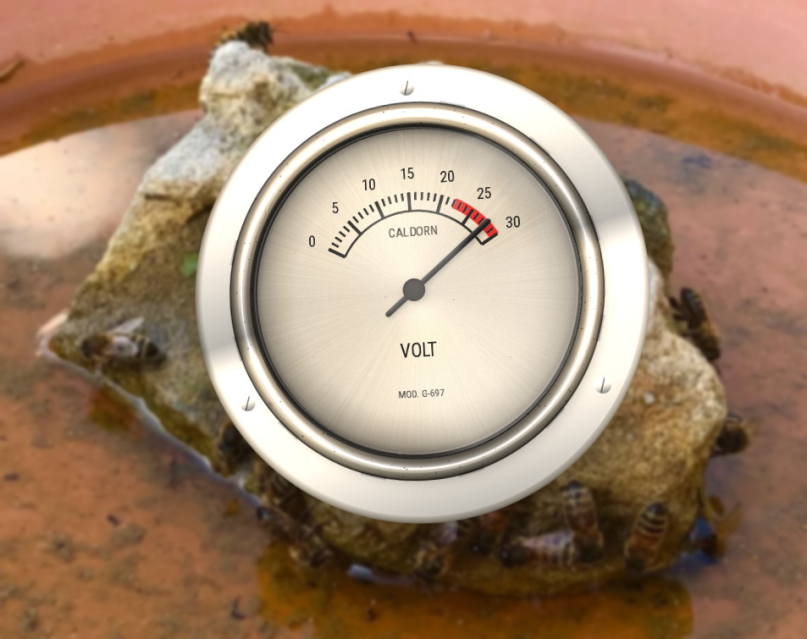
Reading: 28 V
